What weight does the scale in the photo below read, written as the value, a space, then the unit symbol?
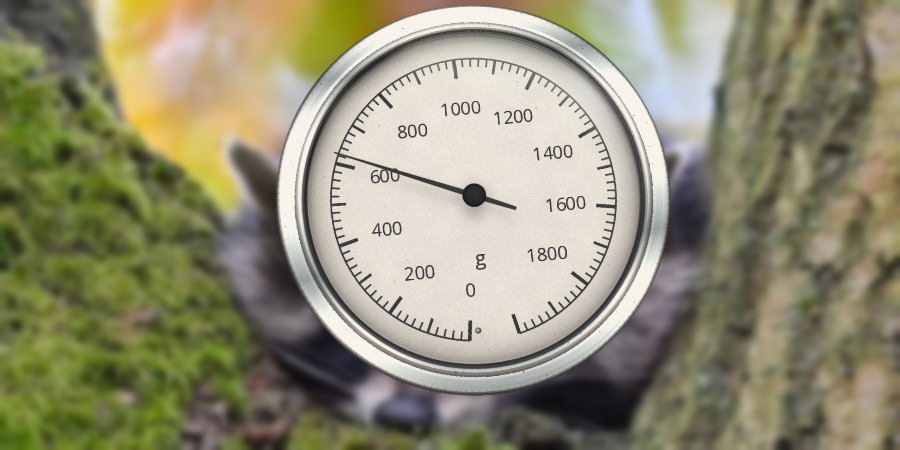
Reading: 620 g
